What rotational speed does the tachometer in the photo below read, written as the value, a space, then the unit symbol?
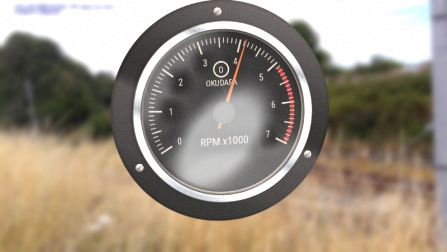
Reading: 4100 rpm
